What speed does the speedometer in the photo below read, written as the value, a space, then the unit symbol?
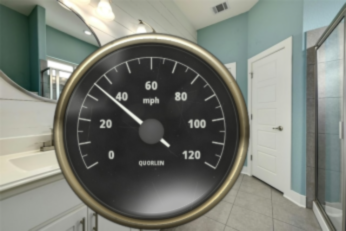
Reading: 35 mph
